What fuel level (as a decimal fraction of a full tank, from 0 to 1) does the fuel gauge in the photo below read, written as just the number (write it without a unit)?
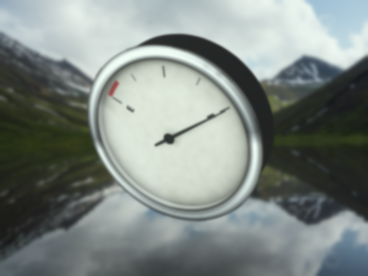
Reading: 1
